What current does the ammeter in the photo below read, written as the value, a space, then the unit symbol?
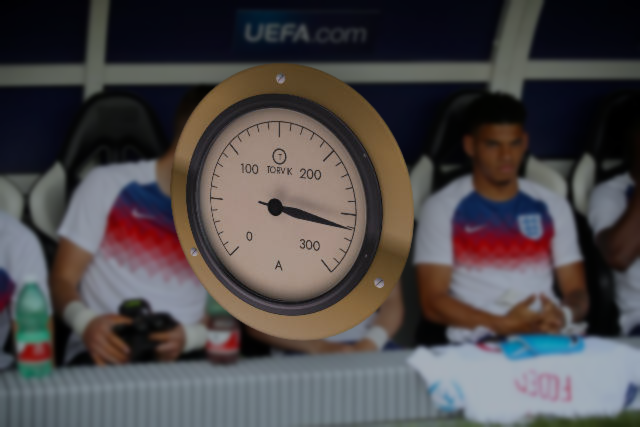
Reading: 260 A
